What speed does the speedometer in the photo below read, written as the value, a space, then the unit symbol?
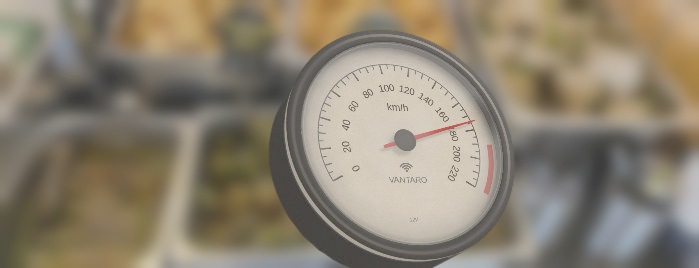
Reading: 175 km/h
